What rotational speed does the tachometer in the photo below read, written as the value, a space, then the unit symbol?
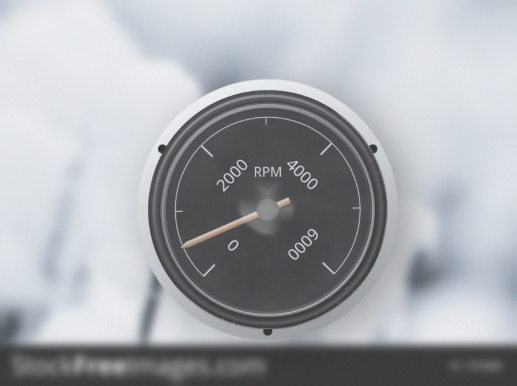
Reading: 500 rpm
